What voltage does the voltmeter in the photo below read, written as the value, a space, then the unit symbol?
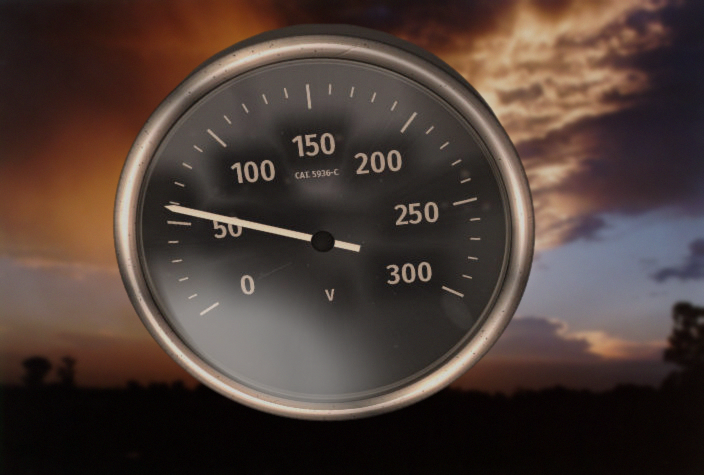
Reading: 60 V
